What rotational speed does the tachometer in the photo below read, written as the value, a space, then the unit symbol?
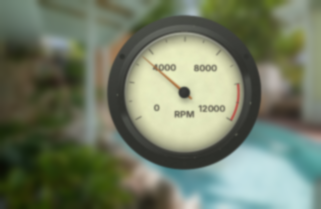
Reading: 3500 rpm
